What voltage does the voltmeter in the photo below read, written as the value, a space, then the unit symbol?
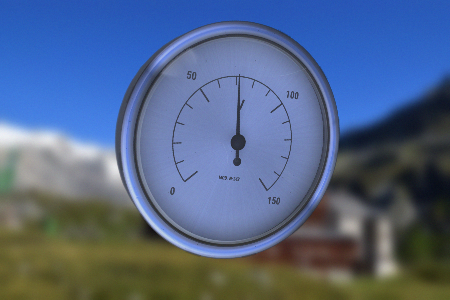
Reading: 70 V
